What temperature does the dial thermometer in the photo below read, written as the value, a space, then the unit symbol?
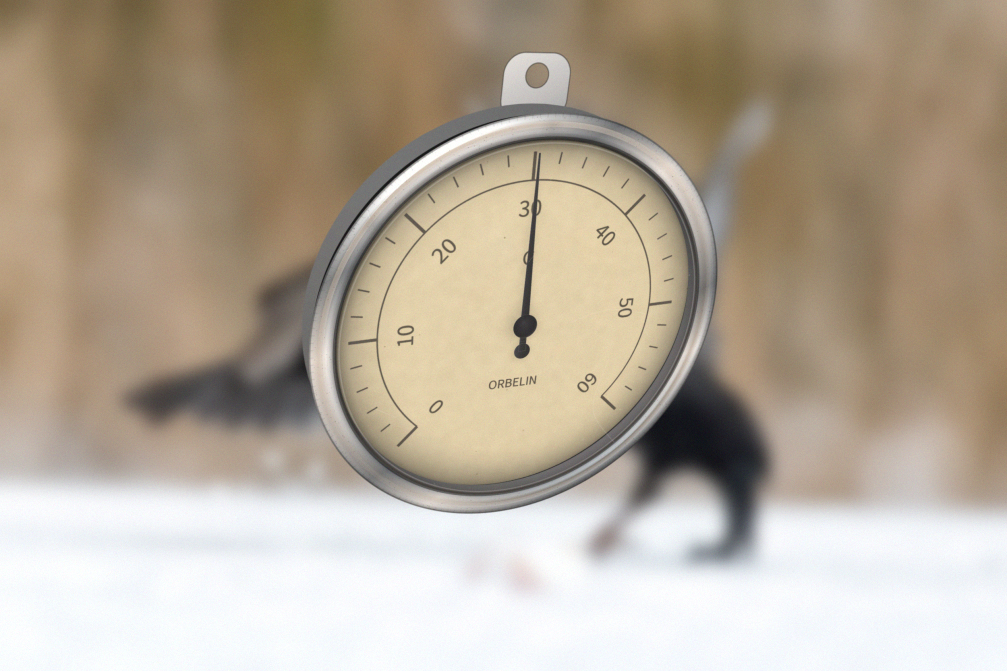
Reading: 30 °C
